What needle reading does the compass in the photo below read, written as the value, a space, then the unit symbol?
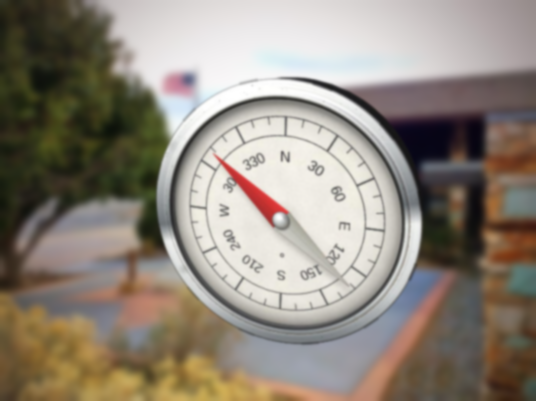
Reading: 310 °
